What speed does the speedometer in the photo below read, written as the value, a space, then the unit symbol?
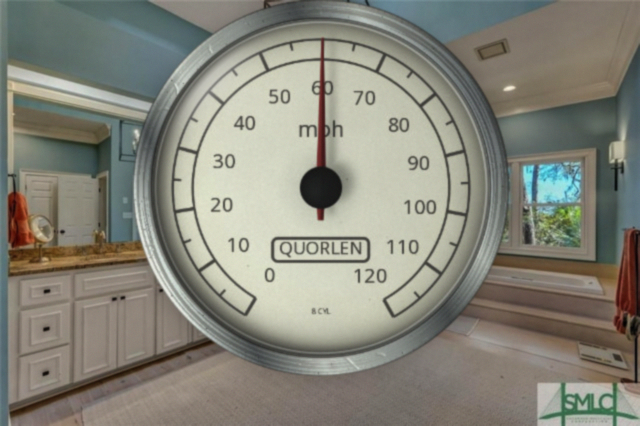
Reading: 60 mph
